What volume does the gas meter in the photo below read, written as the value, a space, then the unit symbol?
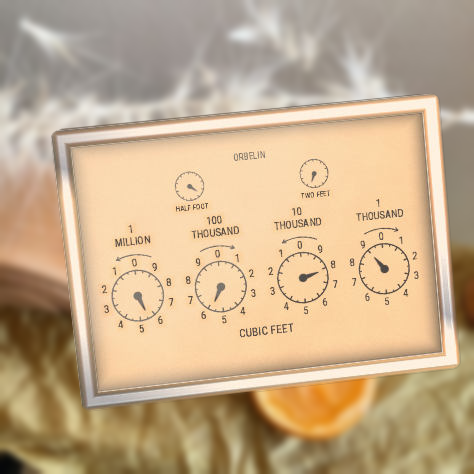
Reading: 557900 ft³
